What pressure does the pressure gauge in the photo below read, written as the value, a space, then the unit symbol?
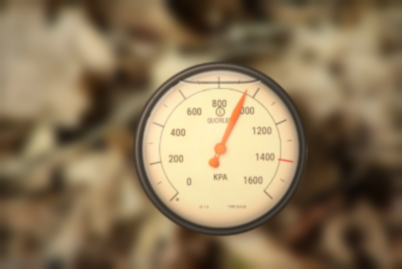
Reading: 950 kPa
